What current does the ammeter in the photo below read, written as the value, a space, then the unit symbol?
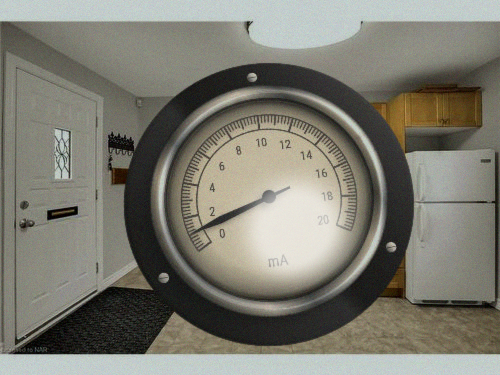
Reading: 1 mA
